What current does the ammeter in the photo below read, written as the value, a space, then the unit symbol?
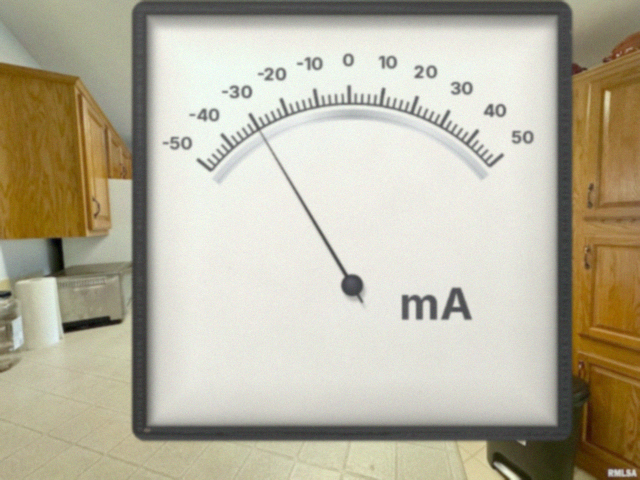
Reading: -30 mA
